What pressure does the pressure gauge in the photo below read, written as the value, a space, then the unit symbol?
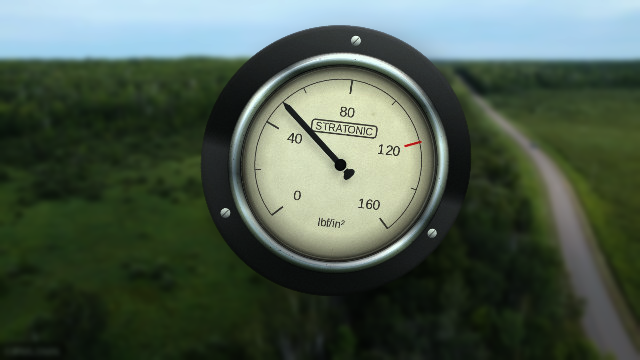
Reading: 50 psi
